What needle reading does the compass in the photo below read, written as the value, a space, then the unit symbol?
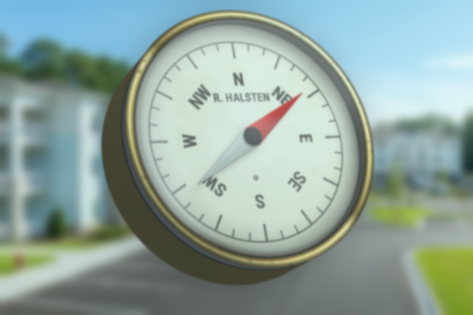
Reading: 55 °
